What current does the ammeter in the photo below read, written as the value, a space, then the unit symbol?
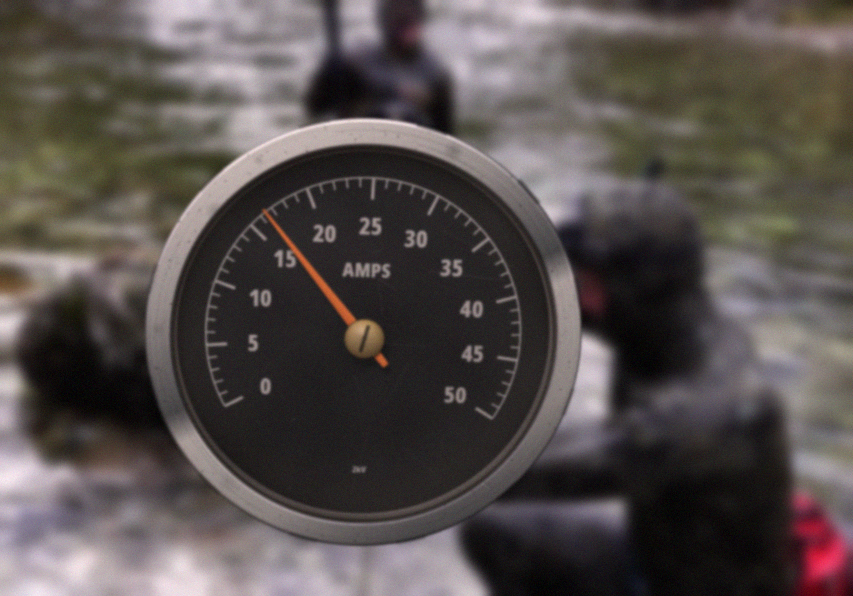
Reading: 16.5 A
